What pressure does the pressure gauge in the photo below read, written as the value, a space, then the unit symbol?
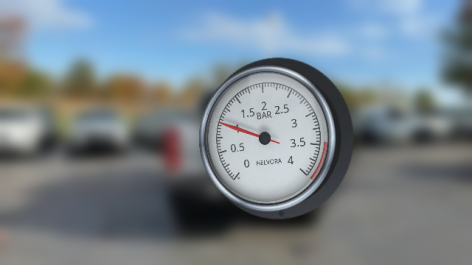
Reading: 1 bar
